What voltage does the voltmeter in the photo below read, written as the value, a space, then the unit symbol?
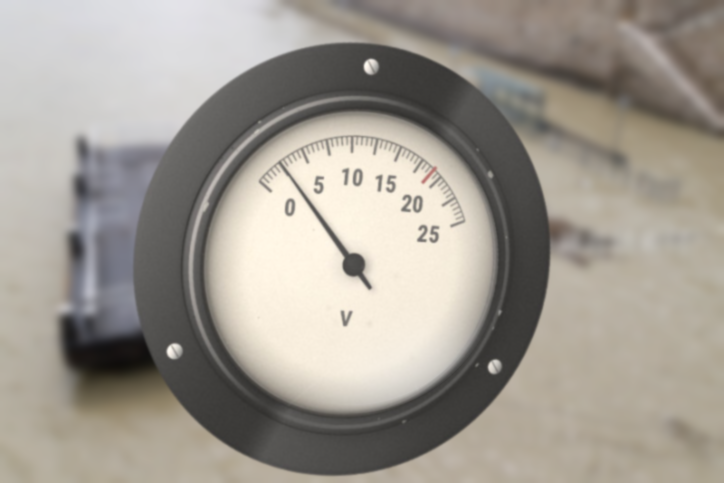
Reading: 2.5 V
